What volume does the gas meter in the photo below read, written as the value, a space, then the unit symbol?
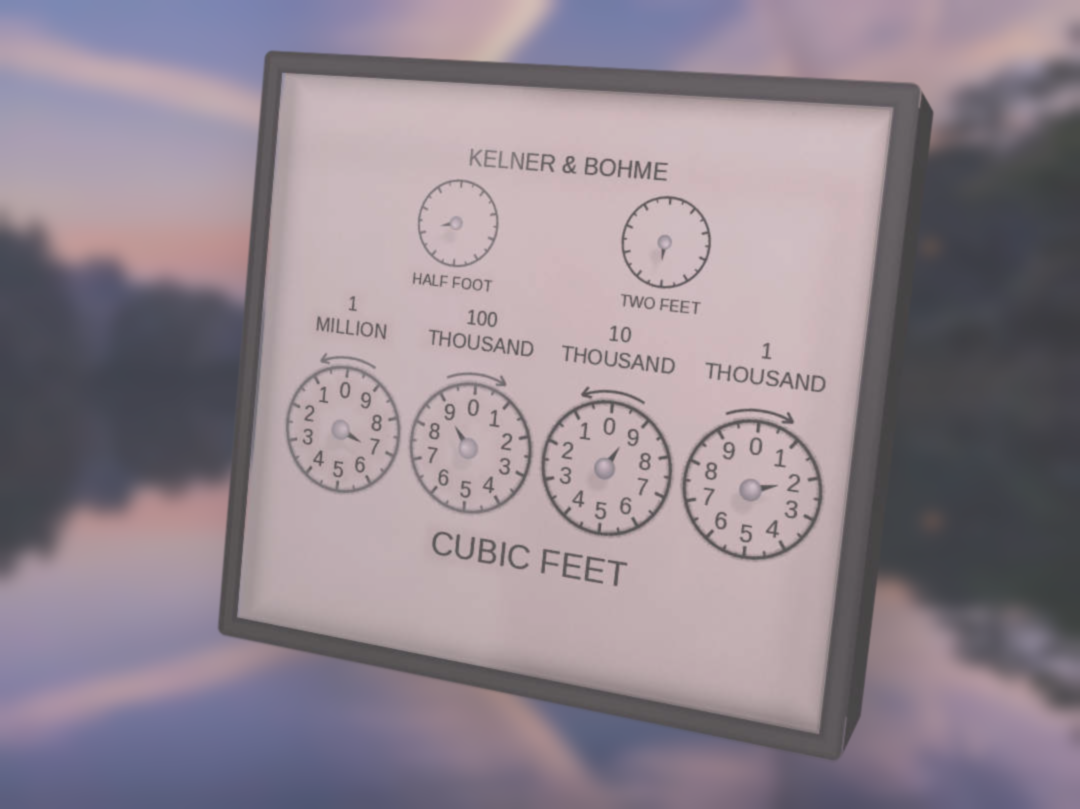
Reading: 689200 ft³
